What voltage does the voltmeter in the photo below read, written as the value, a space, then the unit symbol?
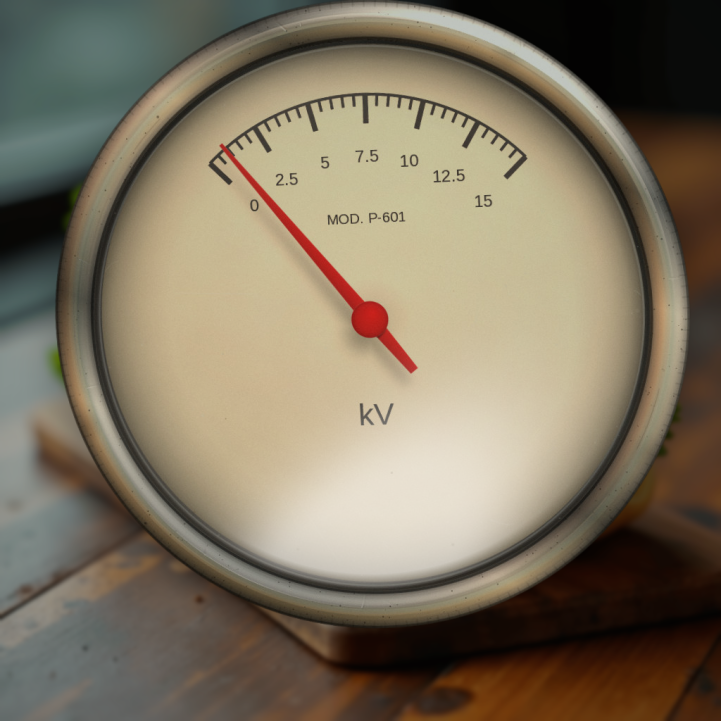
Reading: 1 kV
